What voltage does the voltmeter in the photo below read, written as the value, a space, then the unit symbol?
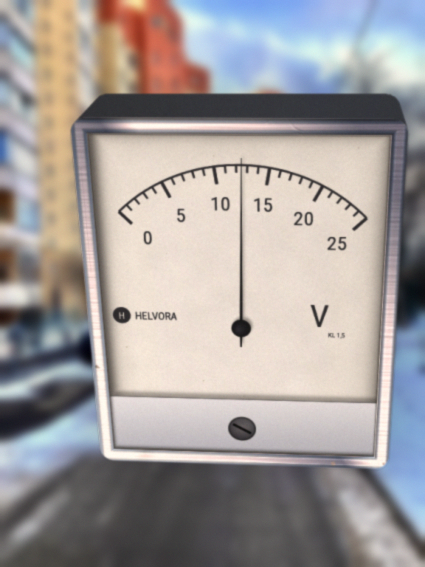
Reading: 12.5 V
